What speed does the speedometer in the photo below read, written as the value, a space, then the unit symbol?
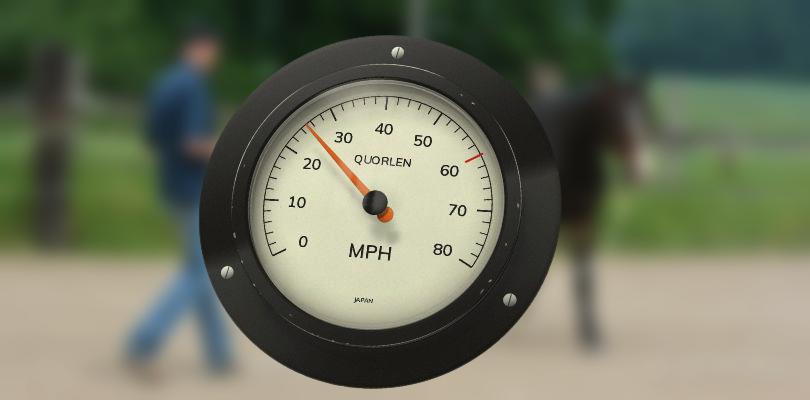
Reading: 25 mph
